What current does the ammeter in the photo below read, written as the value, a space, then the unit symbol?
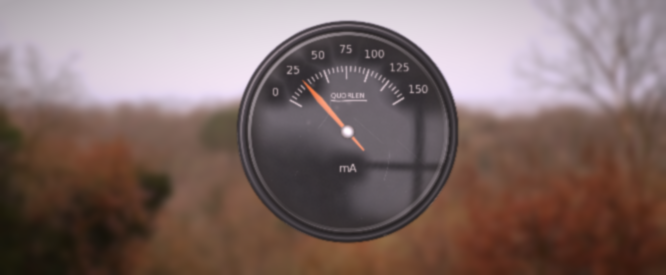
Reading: 25 mA
